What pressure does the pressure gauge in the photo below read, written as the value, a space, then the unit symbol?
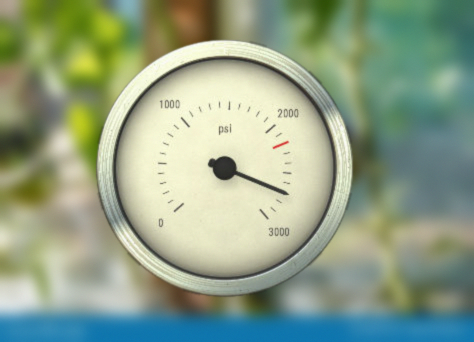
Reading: 2700 psi
